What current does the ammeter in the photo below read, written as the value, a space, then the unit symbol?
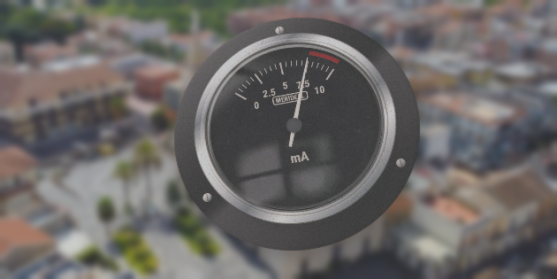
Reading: 7.5 mA
